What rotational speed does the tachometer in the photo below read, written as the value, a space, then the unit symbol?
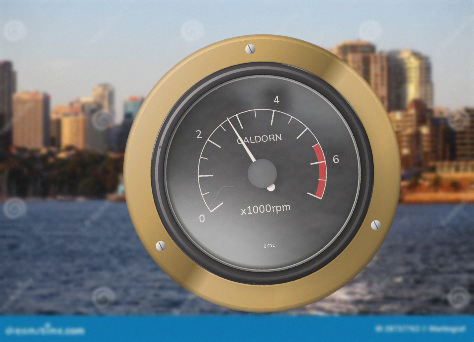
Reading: 2750 rpm
